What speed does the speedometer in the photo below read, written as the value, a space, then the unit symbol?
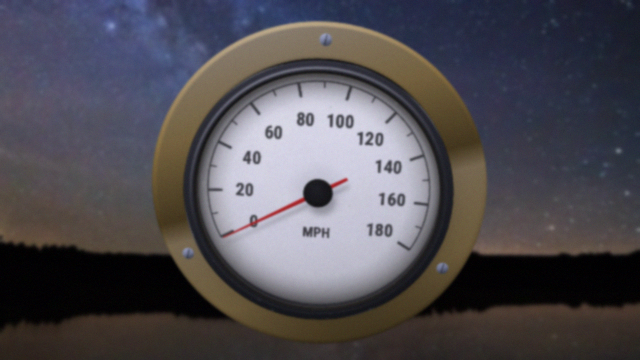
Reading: 0 mph
